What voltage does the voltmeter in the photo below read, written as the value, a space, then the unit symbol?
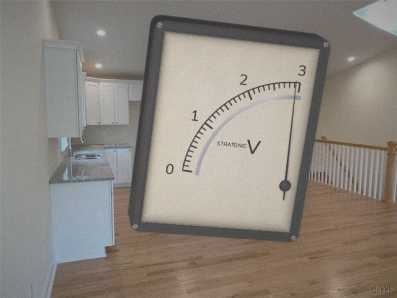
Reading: 2.9 V
